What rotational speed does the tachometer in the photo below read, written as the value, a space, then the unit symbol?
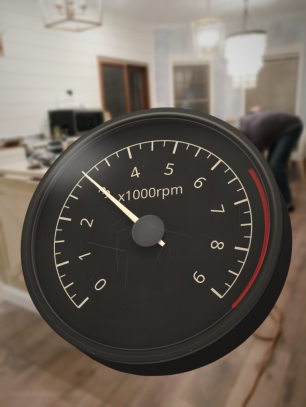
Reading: 3000 rpm
